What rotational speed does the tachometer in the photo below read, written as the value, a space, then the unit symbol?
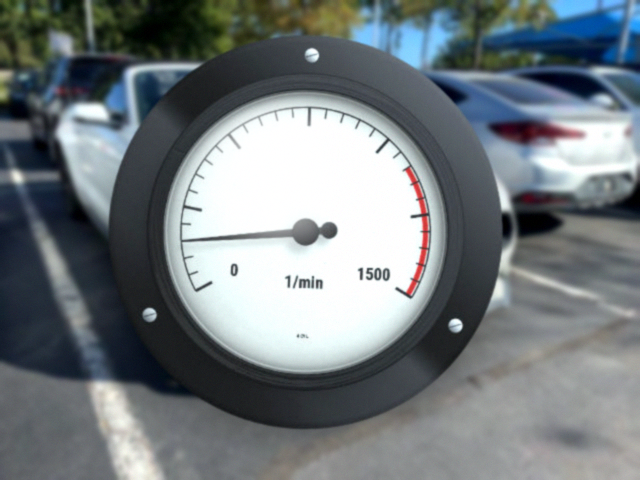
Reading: 150 rpm
